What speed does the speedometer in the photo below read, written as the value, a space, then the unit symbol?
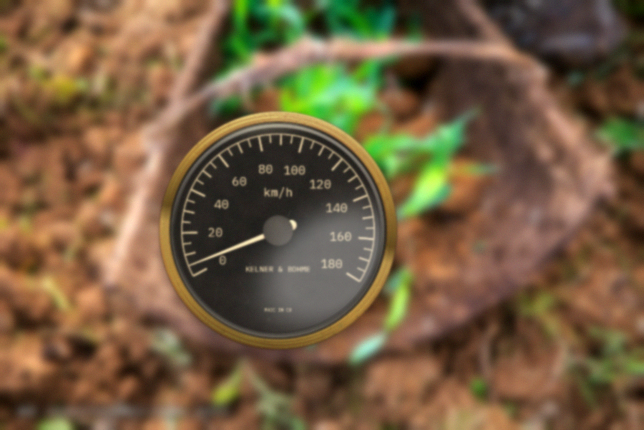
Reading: 5 km/h
